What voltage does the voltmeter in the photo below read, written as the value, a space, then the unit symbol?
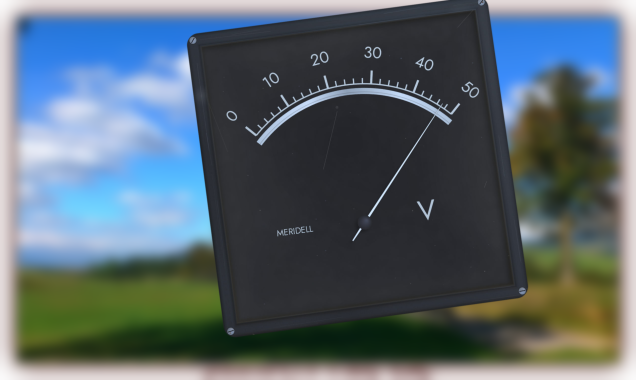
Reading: 47 V
